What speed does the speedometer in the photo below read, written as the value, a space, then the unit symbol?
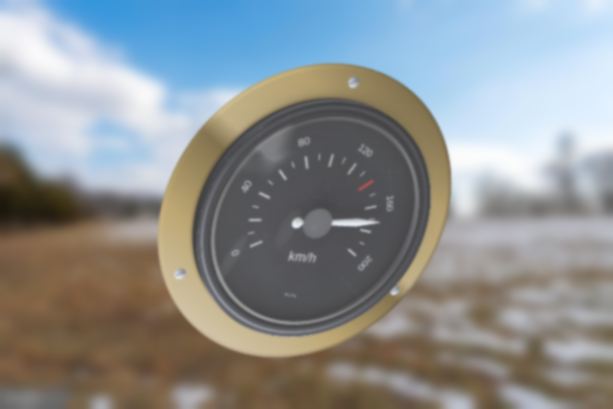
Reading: 170 km/h
